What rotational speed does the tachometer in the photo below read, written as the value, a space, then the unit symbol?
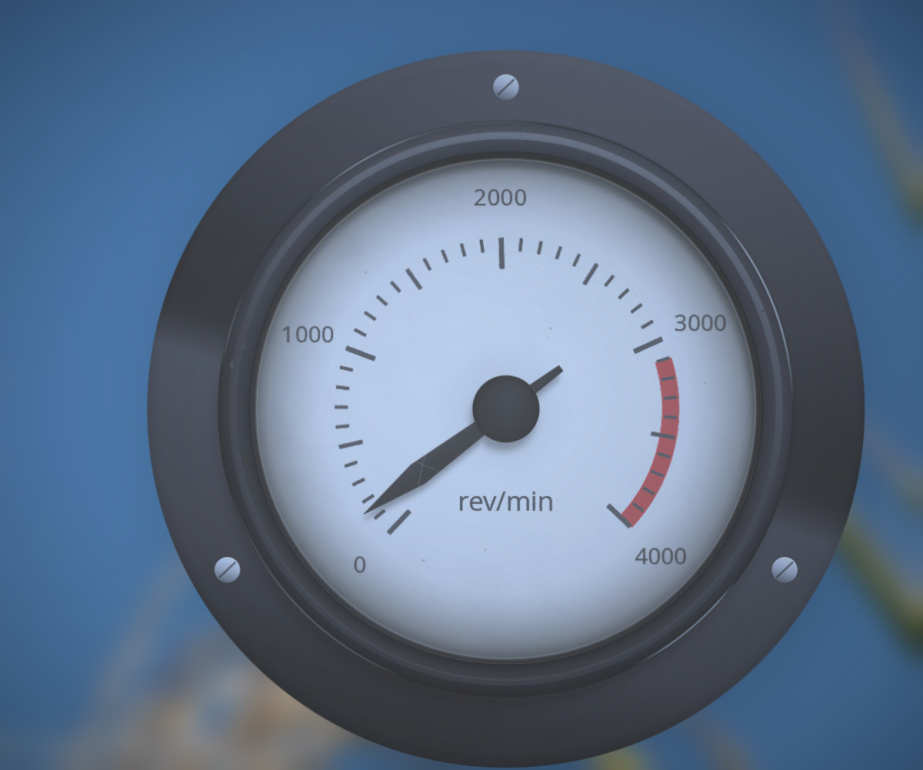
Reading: 150 rpm
